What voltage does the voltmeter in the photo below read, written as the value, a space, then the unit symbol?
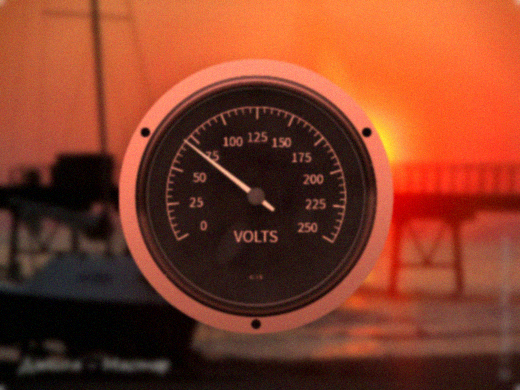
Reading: 70 V
